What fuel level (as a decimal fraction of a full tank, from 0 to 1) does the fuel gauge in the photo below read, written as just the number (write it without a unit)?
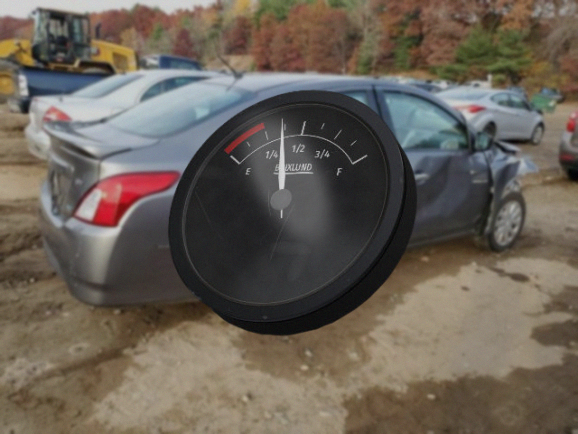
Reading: 0.375
